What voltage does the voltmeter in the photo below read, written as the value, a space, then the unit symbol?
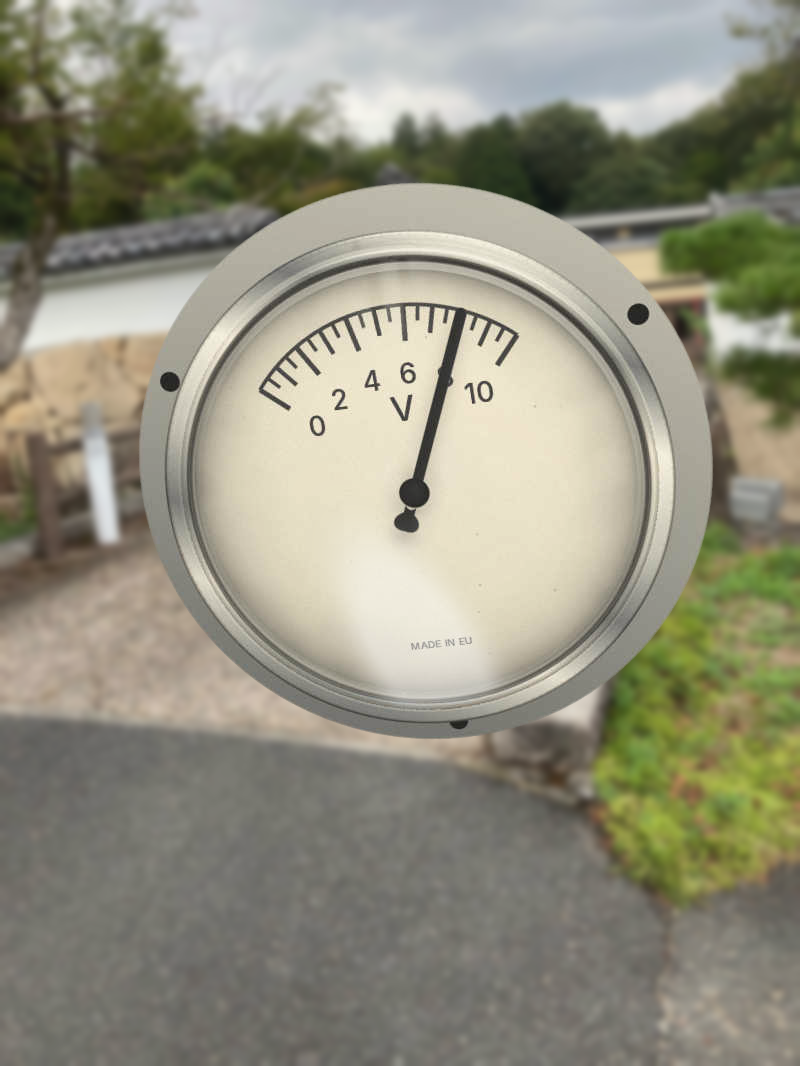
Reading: 8 V
